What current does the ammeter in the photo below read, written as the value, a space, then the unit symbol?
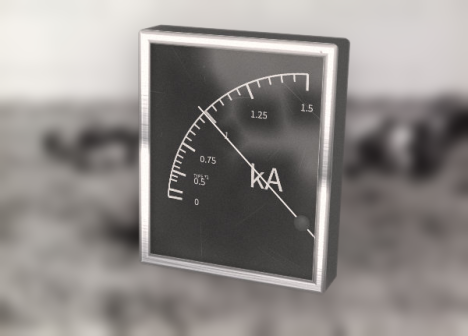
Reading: 1 kA
